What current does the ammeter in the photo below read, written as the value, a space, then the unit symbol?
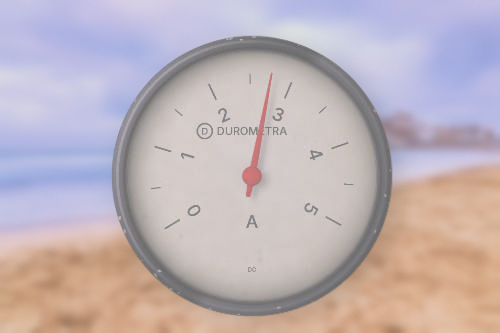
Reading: 2.75 A
